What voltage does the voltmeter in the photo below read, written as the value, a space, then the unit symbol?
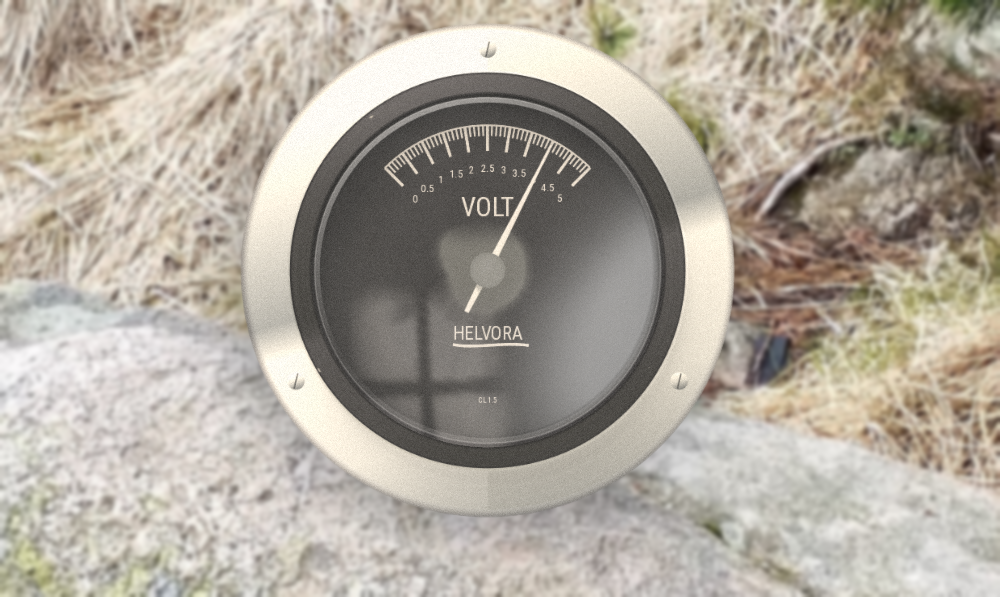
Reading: 4 V
